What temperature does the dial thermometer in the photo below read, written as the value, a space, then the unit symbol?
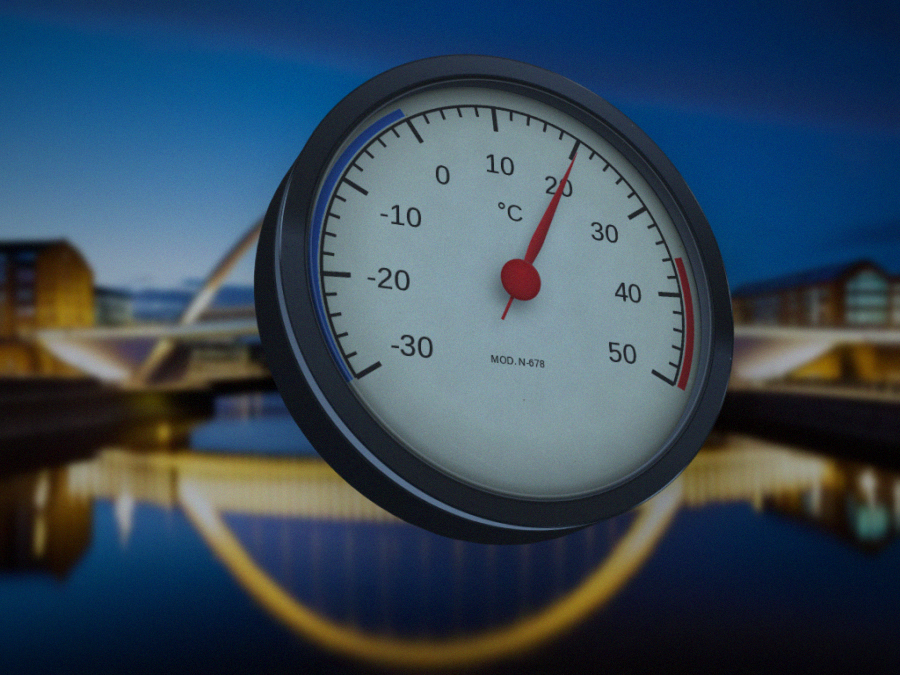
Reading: 20 °C
